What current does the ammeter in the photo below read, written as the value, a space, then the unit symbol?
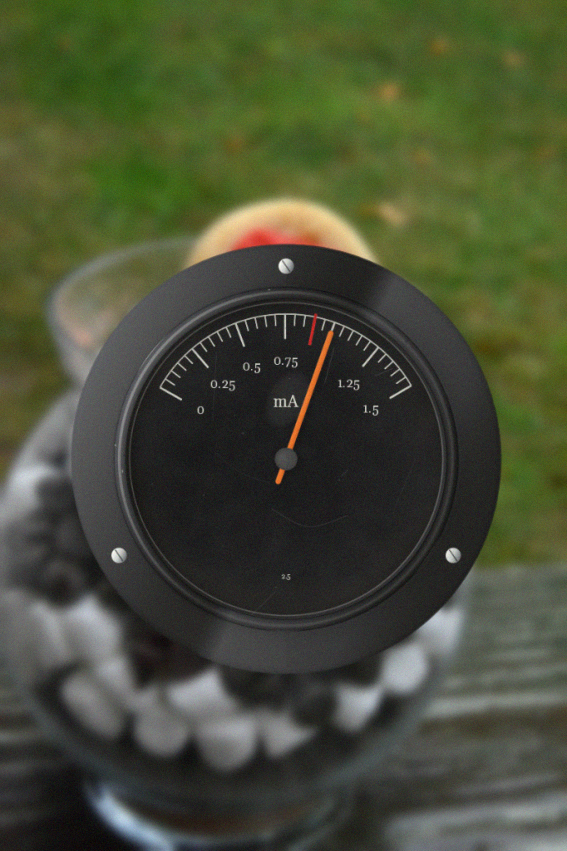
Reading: 1 mA
